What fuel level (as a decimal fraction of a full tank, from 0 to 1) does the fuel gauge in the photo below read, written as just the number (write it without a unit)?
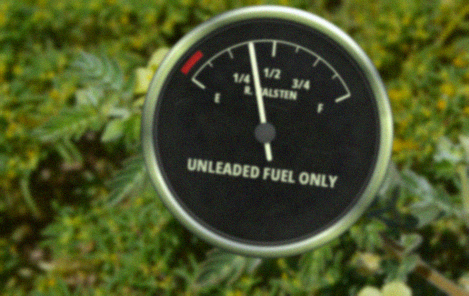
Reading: 0.375
